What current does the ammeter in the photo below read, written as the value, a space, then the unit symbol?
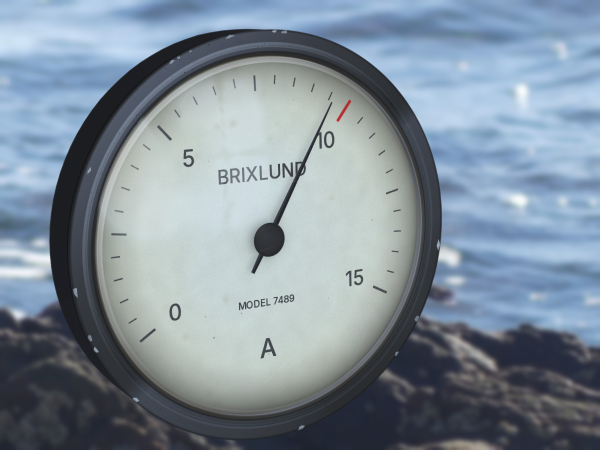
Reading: 9.5 A
